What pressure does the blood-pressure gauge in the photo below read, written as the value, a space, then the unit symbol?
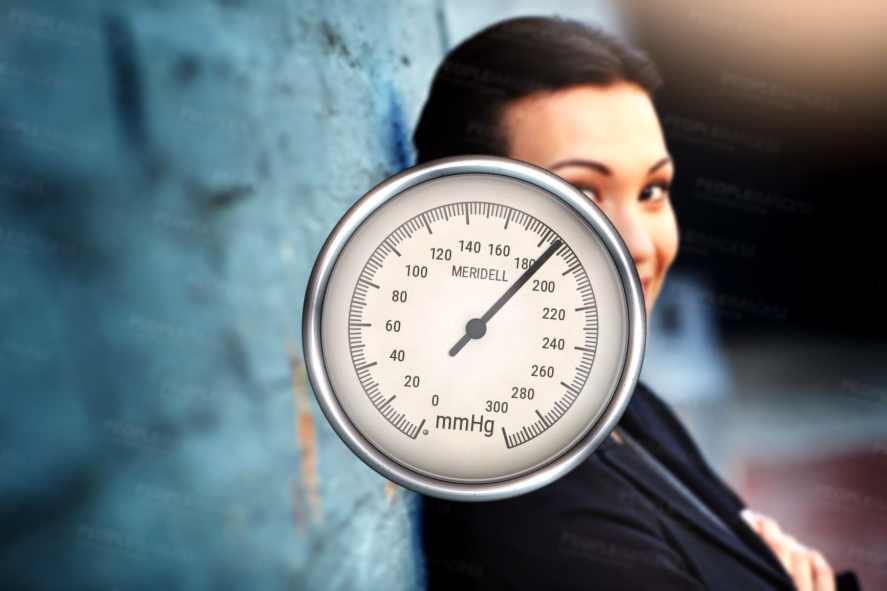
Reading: 186 mmHg
